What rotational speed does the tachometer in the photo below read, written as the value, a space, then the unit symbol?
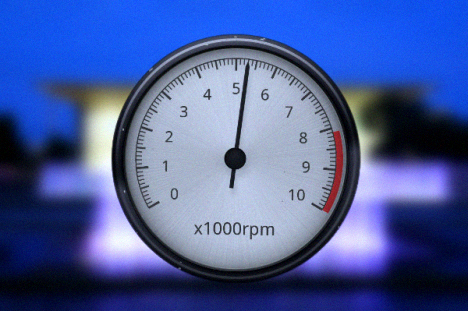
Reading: 5300 rpm
